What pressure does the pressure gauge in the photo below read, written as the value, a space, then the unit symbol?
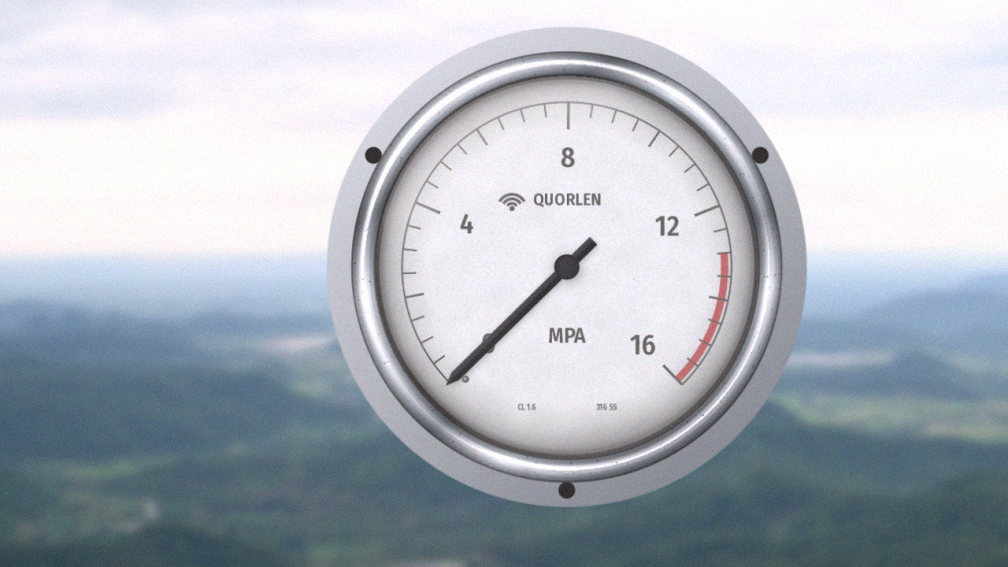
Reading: 0 MPa
